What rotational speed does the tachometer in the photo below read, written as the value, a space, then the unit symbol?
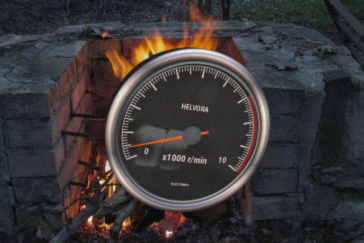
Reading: 500 rpm
